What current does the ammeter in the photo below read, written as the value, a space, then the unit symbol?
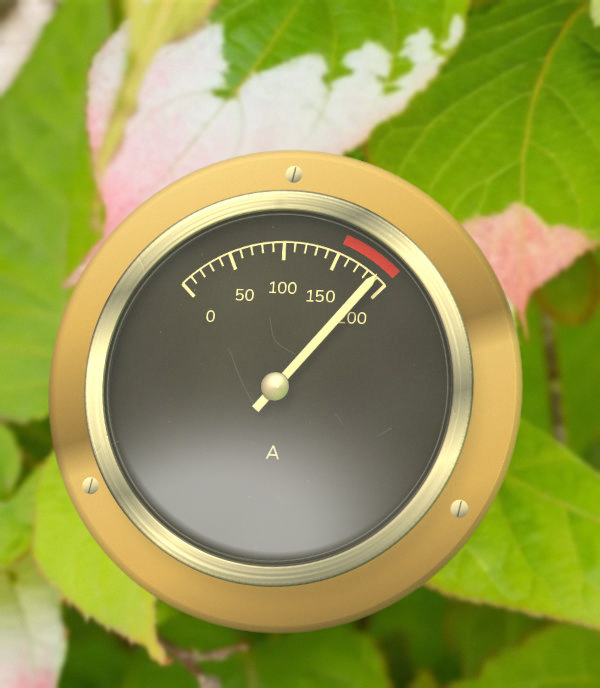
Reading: 190 A
